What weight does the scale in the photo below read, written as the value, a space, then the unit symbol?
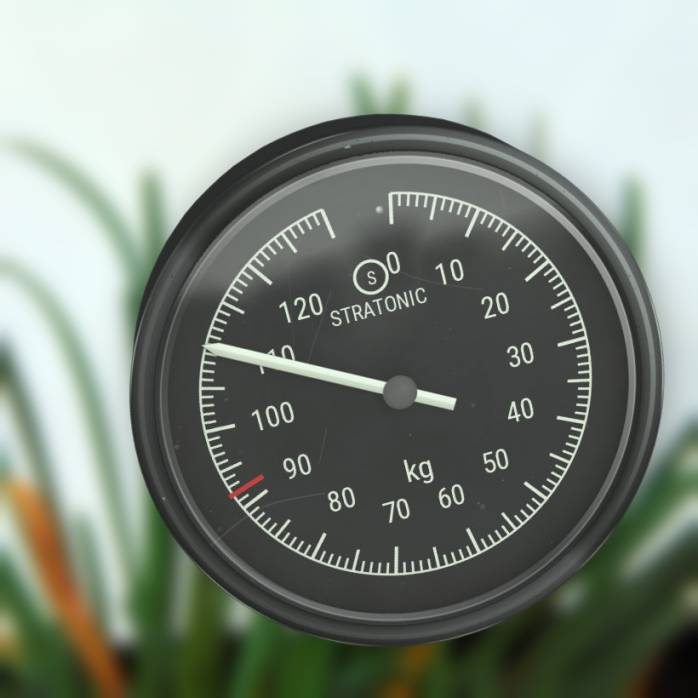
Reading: 110 kg
